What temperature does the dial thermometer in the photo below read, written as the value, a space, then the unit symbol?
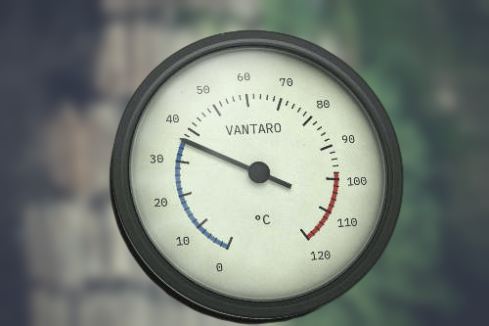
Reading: 36 °C
